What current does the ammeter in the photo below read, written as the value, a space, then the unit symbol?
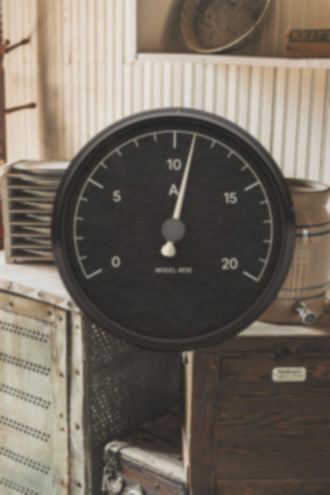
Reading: 11 A
